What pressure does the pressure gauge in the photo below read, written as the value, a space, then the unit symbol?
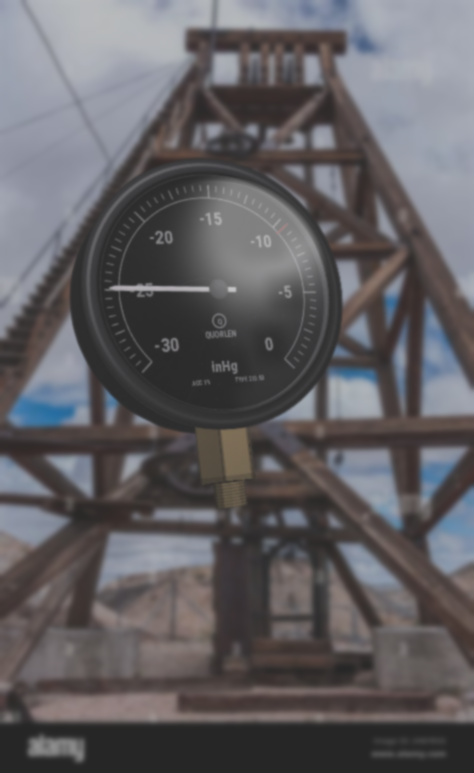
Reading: -25 inHg
